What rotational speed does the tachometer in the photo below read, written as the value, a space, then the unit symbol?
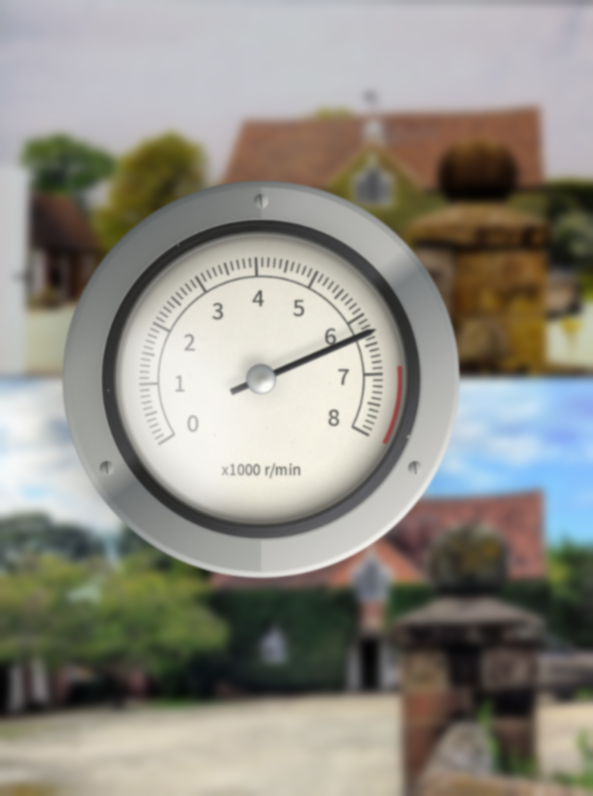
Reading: 6300 rpm
